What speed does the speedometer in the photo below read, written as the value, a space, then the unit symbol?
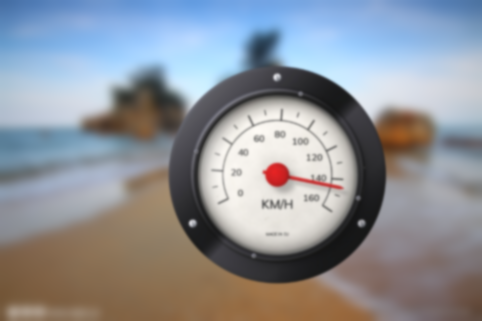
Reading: 145 km/h
